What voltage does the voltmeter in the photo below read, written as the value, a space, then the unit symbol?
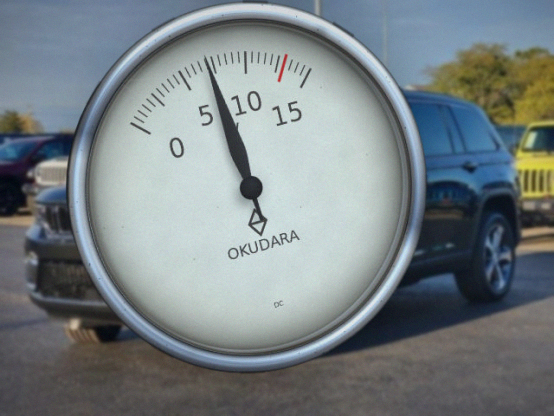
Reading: 7 V
